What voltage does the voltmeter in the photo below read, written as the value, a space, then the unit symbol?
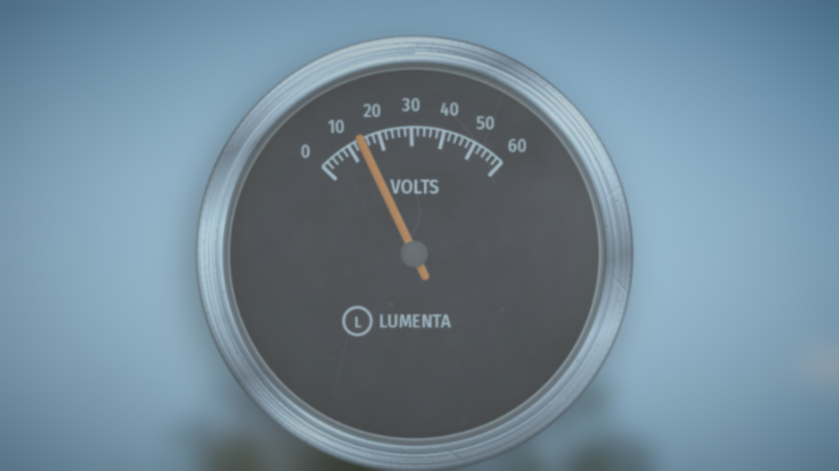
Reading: 14 V
